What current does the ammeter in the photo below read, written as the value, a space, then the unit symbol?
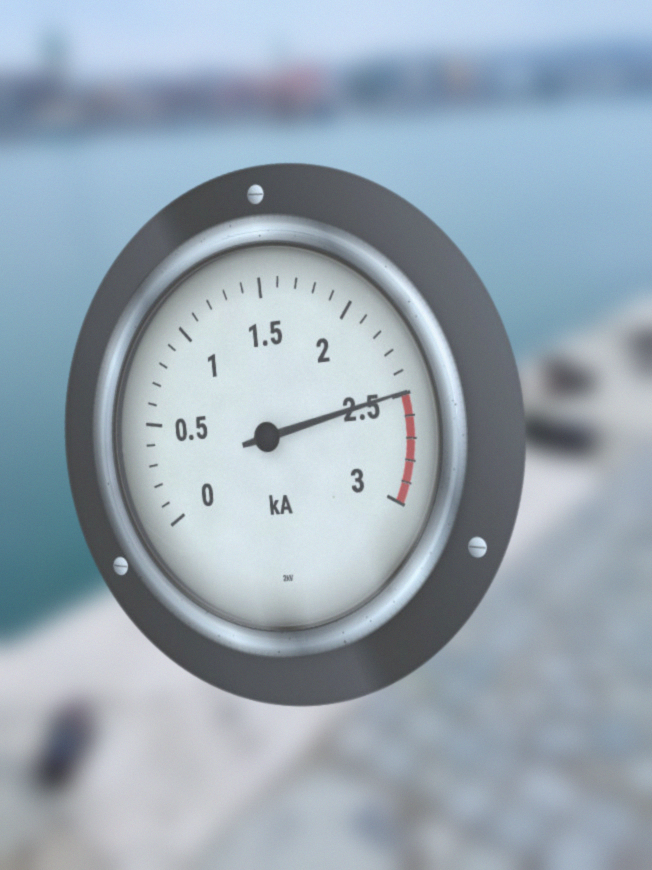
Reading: 2.5 kA
